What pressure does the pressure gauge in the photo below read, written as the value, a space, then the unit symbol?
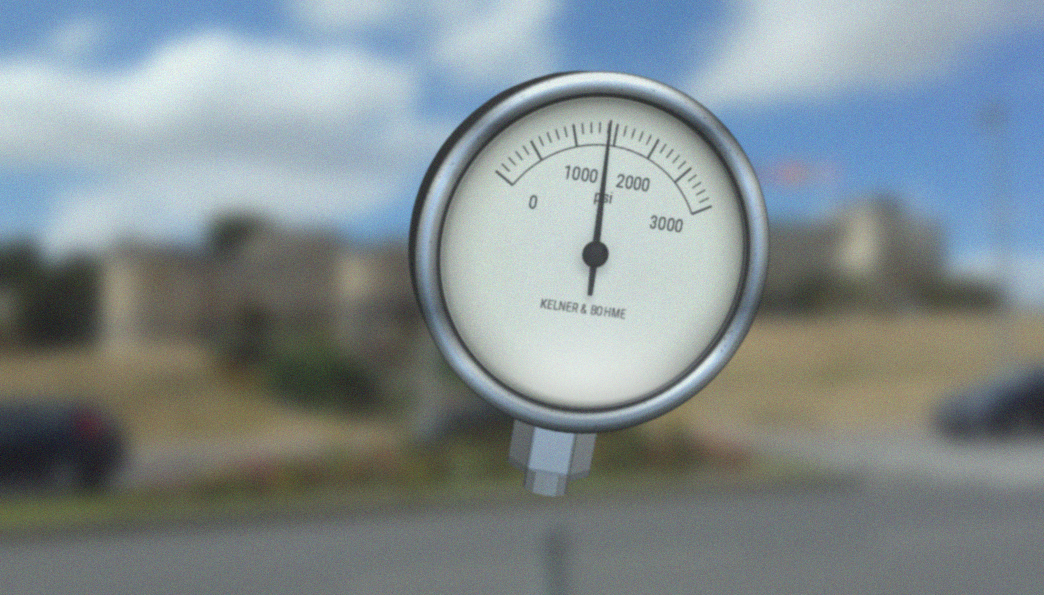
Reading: 1400 psi
